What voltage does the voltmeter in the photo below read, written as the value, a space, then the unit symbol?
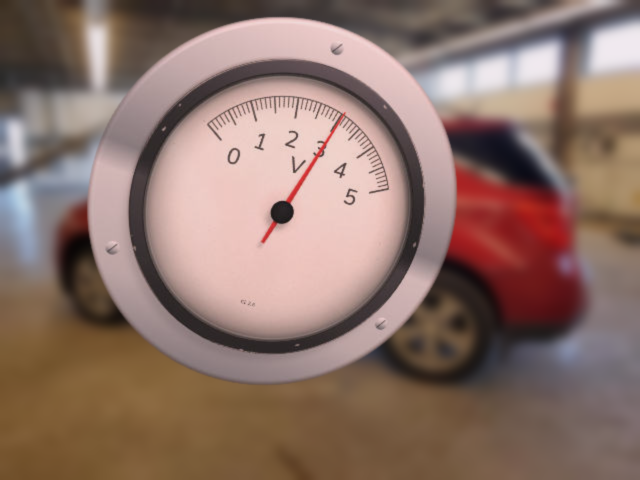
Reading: 3 V
